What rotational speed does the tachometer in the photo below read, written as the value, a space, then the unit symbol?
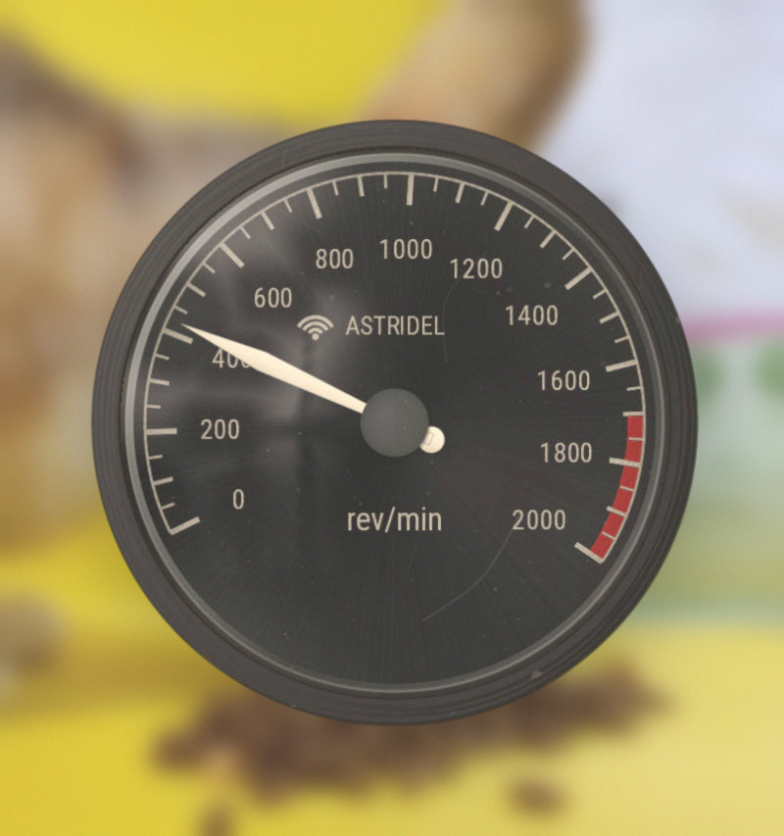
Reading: 425 rpm
